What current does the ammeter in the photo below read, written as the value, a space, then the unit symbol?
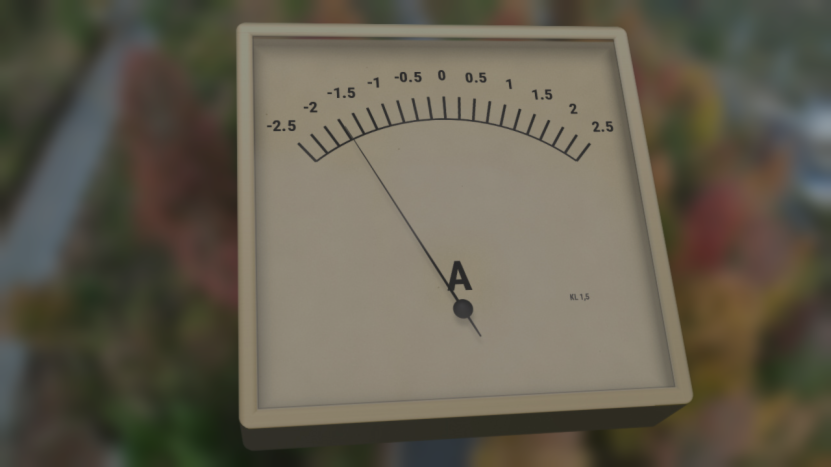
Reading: -1.75 A
